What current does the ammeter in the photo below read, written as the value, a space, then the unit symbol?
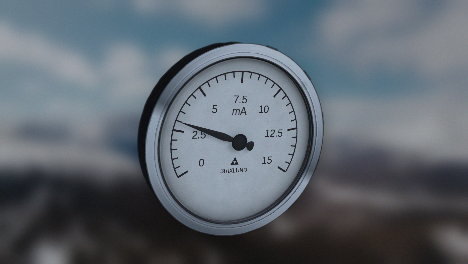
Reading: 3 mA
